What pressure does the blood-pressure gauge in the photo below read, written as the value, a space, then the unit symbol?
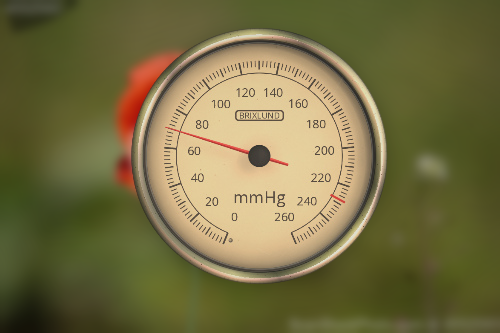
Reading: 70 mmHg
